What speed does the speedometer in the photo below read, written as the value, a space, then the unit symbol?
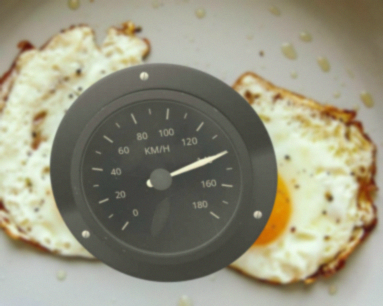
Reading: 140 km/h
